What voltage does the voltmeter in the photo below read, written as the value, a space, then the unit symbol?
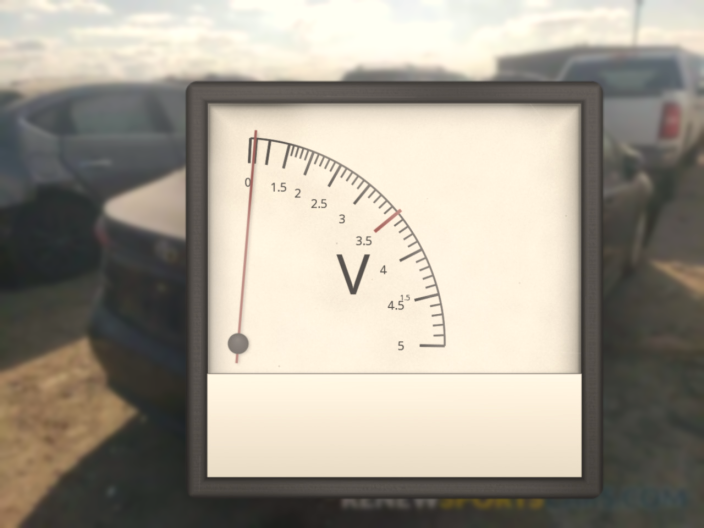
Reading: 0.5 V
